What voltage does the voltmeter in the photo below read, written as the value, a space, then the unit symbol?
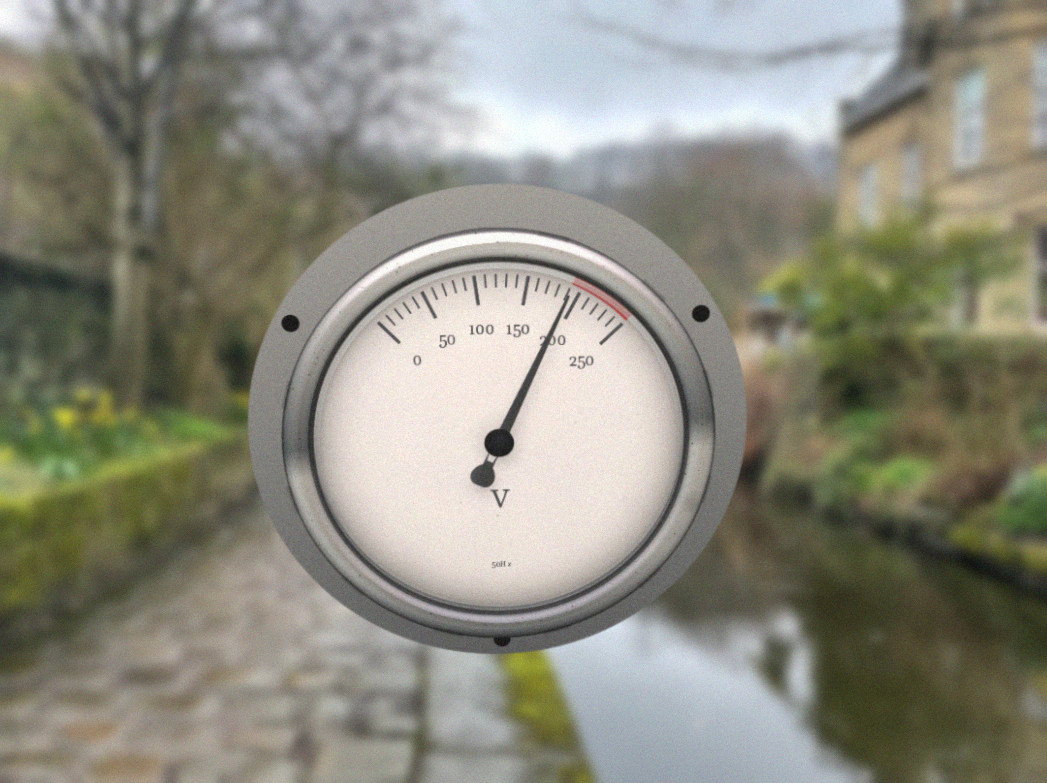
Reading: 190 V
